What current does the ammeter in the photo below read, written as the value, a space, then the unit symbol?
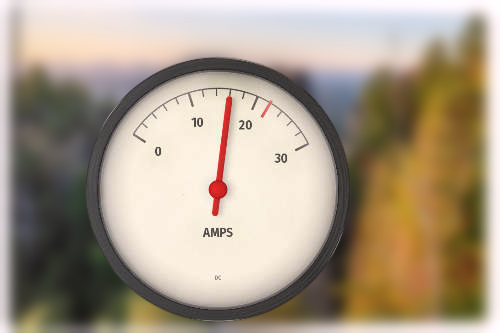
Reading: 16 A
